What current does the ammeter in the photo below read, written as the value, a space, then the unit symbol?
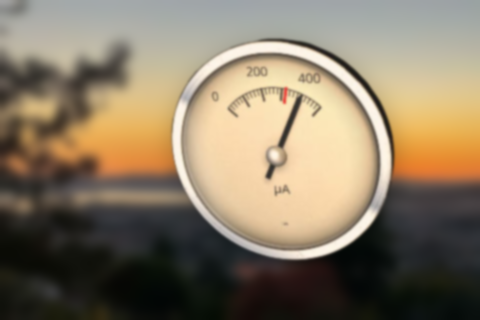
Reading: 400 µA
